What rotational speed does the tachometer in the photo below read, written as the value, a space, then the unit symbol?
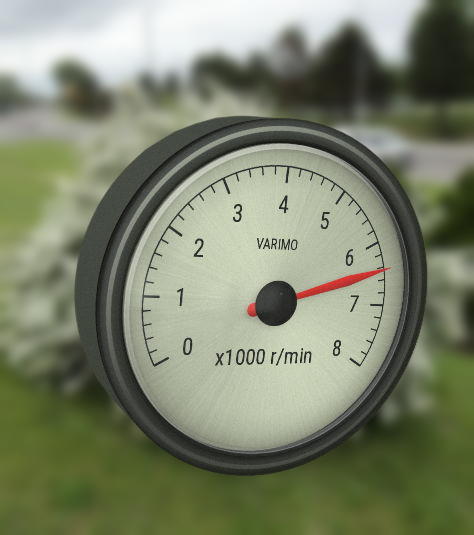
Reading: 6400 rpm
